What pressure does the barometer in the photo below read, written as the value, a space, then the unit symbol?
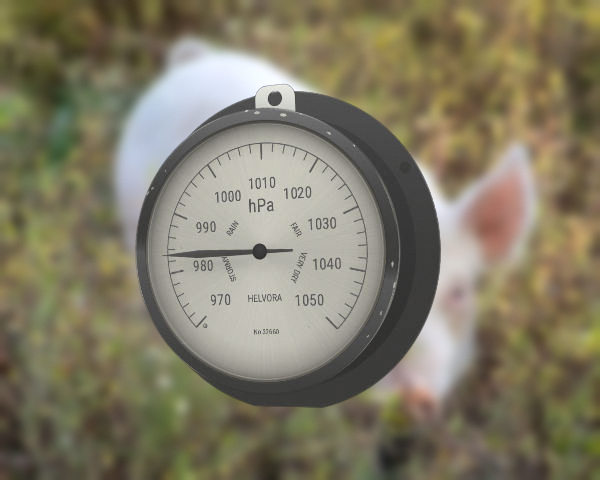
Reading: 983 hPa
